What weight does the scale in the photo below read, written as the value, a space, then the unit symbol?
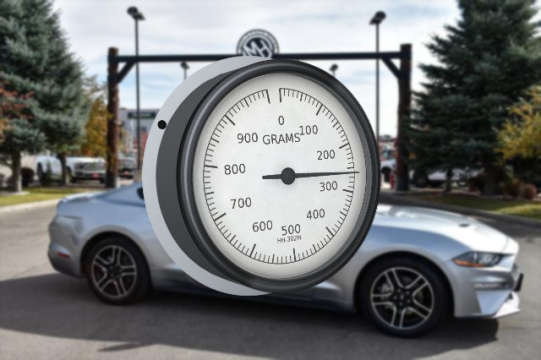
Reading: 260 g
